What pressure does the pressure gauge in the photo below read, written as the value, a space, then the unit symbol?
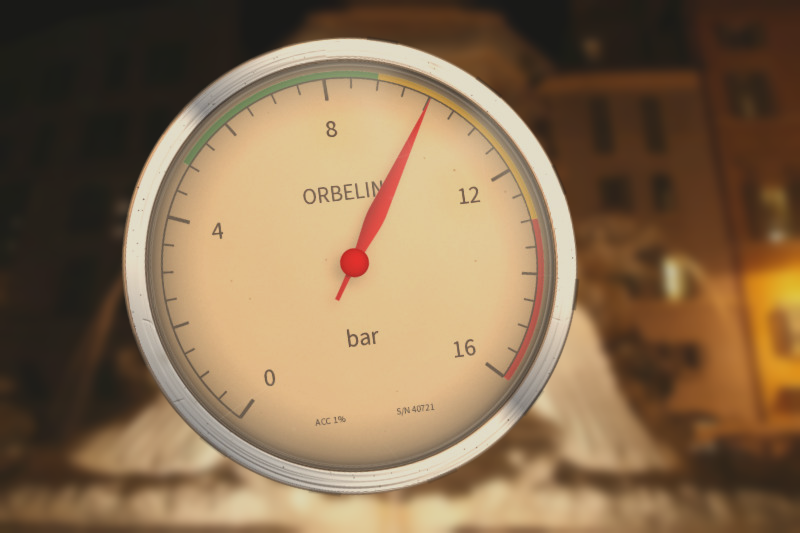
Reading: 10 bar
